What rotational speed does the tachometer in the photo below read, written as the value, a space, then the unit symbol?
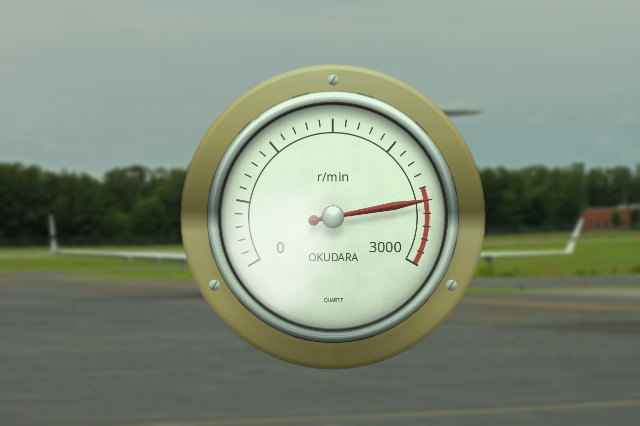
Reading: 2500 rpm
